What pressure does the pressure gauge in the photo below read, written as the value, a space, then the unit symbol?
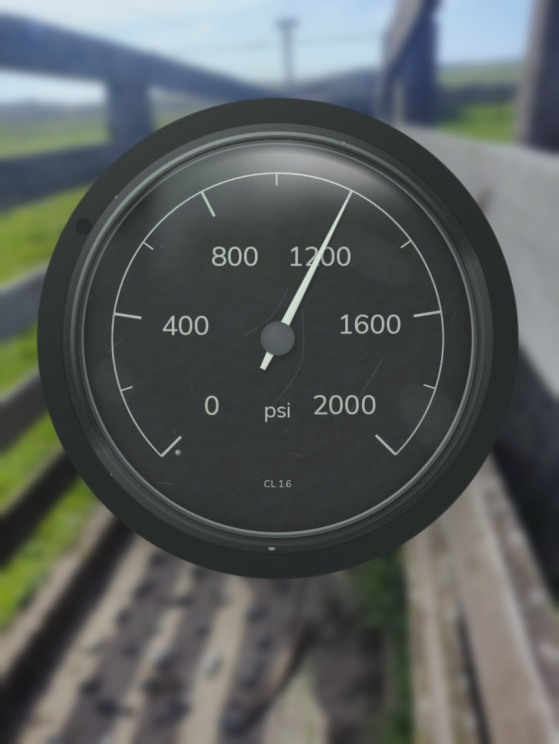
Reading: 1200 psi
